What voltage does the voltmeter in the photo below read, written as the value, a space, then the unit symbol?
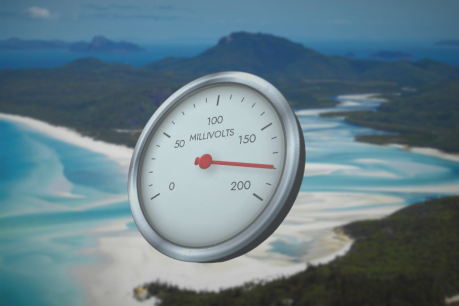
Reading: 180 mV
